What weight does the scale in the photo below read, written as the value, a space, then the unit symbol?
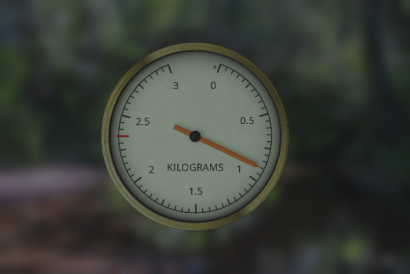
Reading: 0.9 kg
